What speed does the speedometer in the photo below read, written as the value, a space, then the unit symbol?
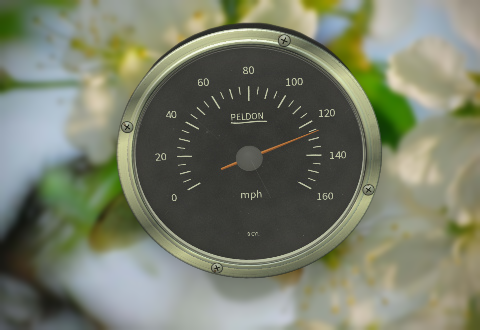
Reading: 125 mph
